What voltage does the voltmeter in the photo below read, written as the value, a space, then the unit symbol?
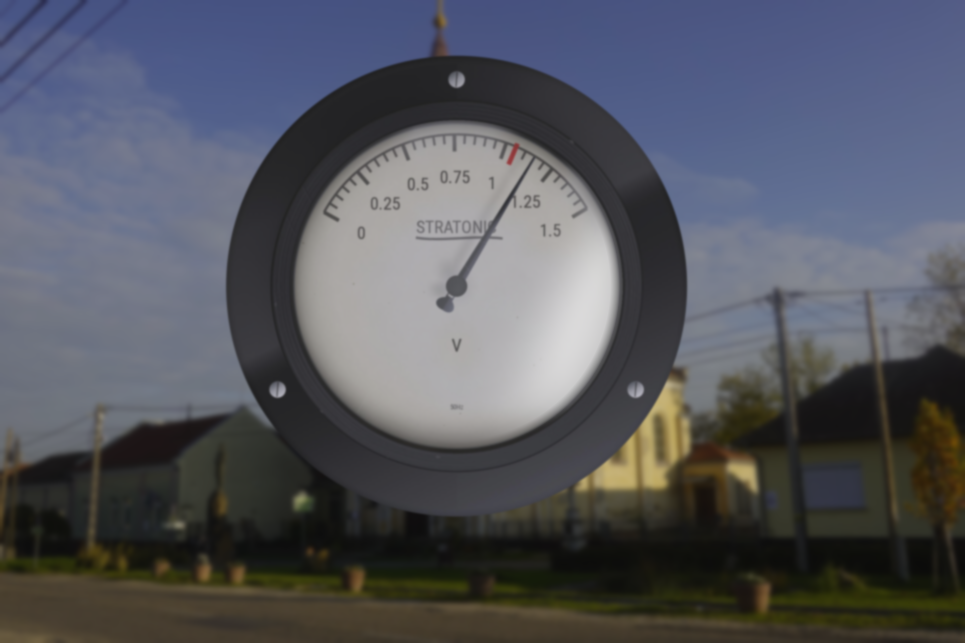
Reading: 1.15 V
